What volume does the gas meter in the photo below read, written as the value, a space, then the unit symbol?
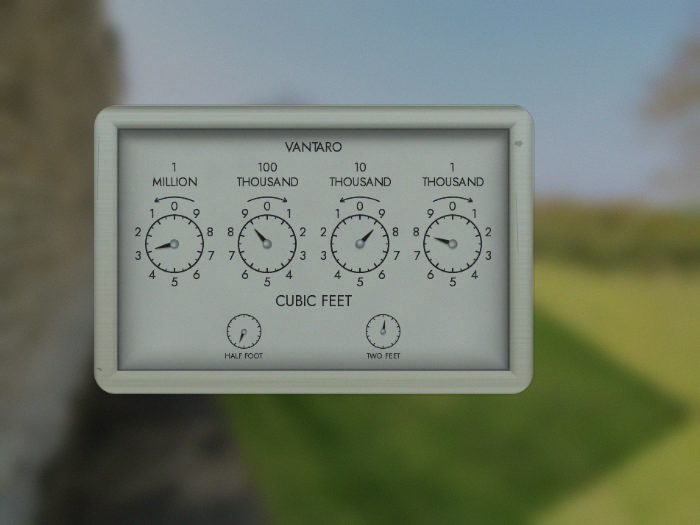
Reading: 288800 ft³
